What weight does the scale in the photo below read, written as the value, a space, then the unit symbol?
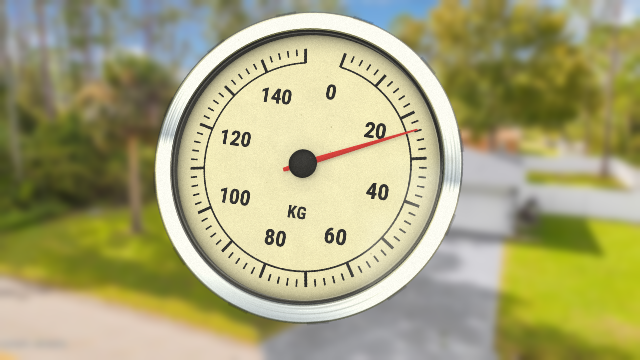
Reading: 24 kg
